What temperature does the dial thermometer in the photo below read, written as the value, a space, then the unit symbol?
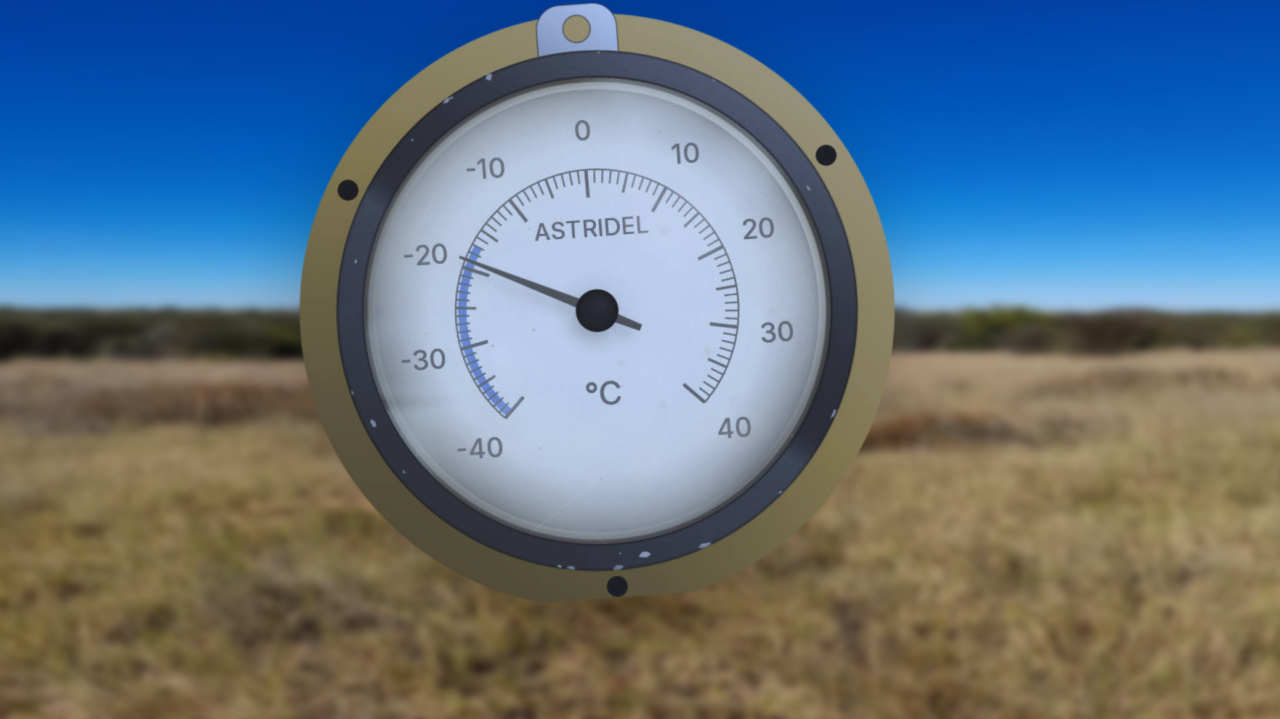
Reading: -19 °C
